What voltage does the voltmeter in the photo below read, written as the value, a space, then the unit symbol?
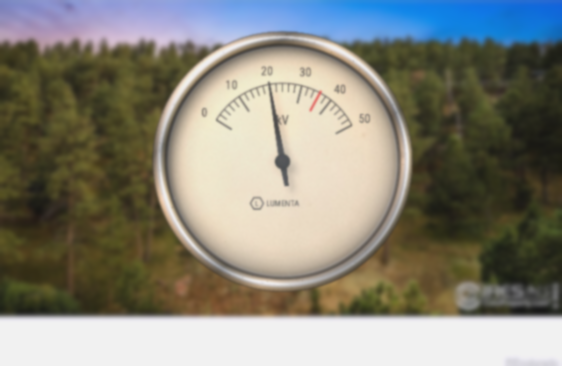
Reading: 20 kV
